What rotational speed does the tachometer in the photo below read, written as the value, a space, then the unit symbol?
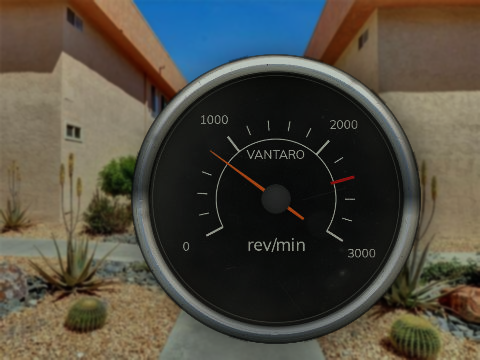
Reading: 800 rpm
